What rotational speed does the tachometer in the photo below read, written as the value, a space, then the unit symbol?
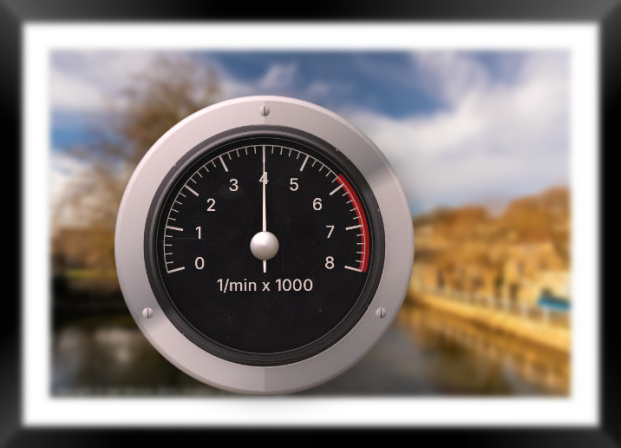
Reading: 4000 rpm
